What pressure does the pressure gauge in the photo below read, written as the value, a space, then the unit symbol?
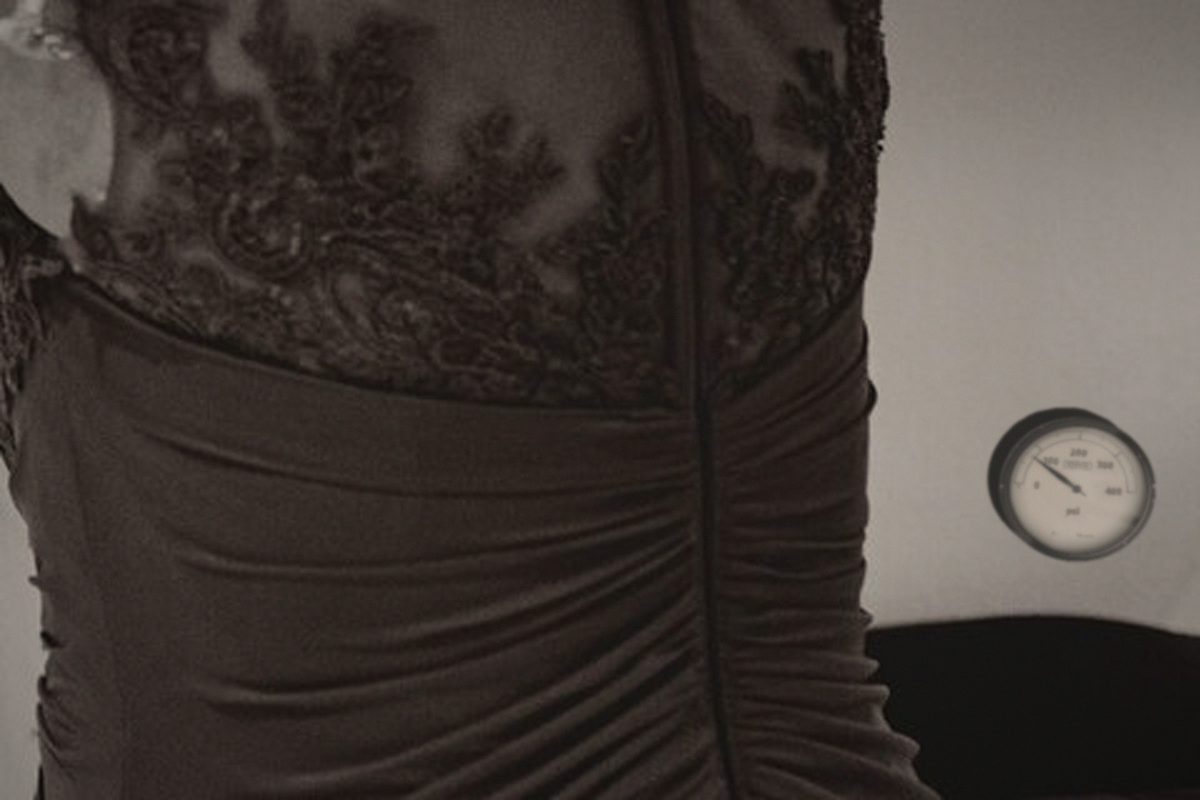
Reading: 75 psi
